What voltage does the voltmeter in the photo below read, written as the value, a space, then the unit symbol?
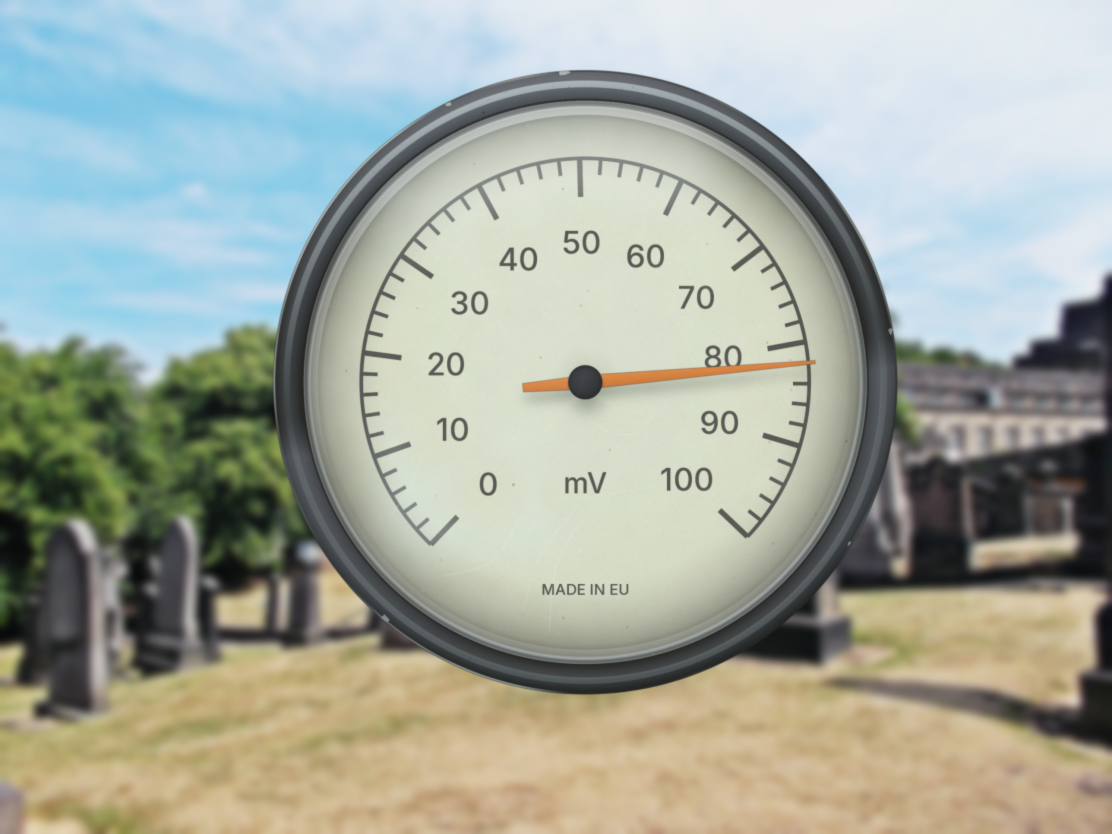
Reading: 82 mV
